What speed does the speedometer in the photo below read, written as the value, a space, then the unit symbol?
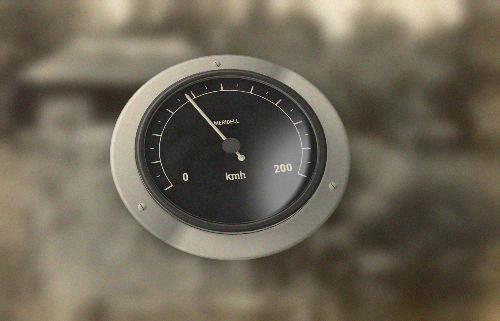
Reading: 75 km/h
